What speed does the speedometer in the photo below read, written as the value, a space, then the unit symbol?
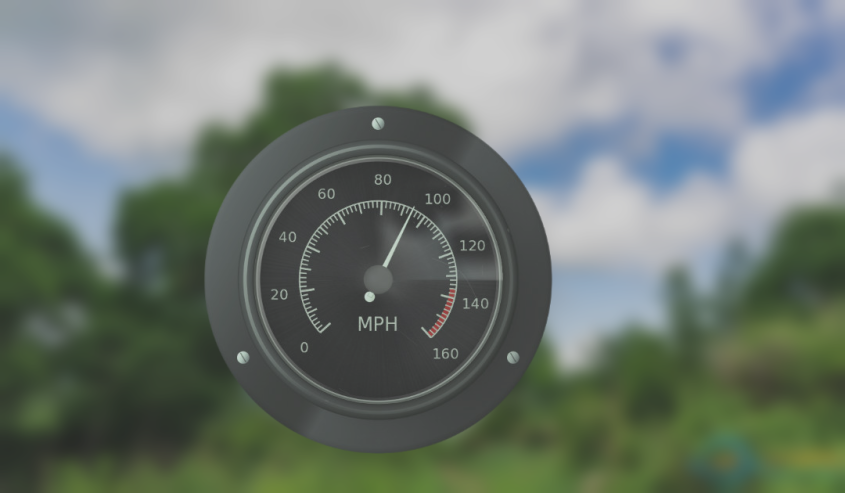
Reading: 94 mph
